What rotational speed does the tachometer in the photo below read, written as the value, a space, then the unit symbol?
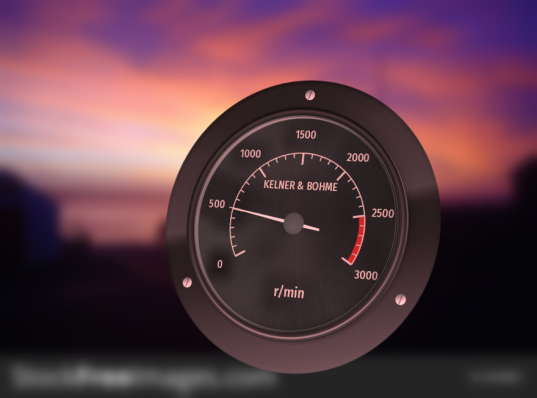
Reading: 500 rpm
